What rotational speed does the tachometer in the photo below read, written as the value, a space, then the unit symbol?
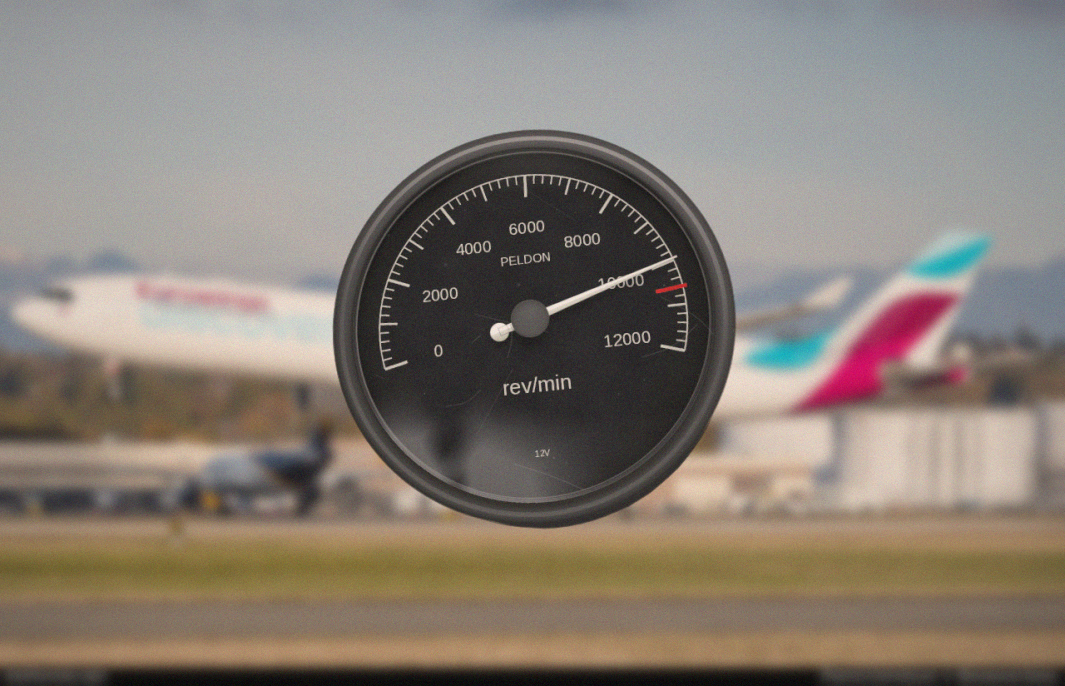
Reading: 10000 rpm
